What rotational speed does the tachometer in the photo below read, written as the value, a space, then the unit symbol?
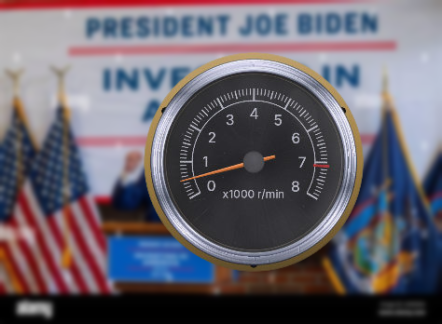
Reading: 500 rpm
